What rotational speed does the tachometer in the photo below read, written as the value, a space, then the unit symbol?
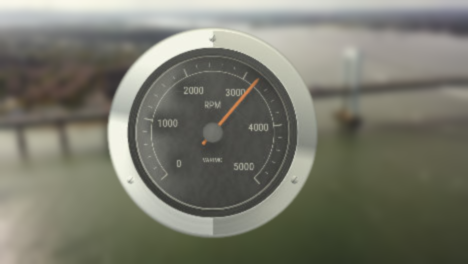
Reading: 3200 rpm
